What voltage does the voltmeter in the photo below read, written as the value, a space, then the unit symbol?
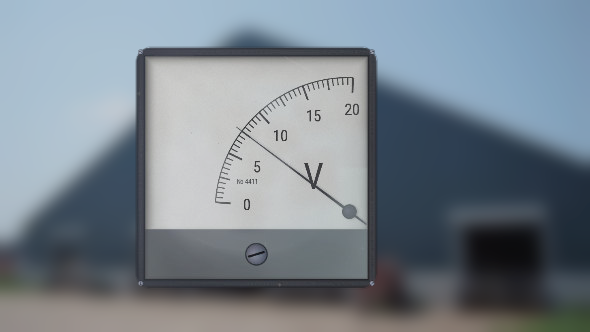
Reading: 7.5 V
